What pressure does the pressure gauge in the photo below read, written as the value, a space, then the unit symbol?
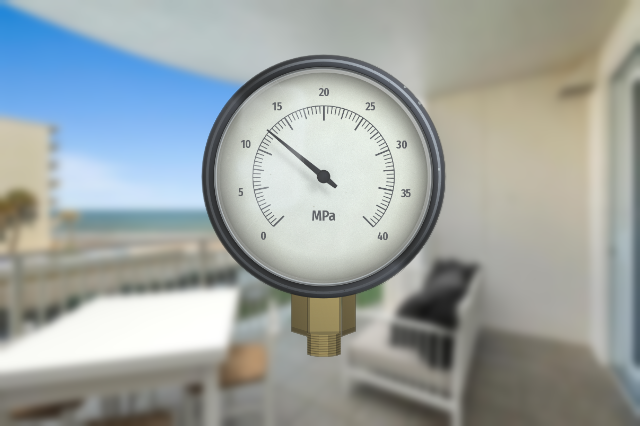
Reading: 12.5 MPa
